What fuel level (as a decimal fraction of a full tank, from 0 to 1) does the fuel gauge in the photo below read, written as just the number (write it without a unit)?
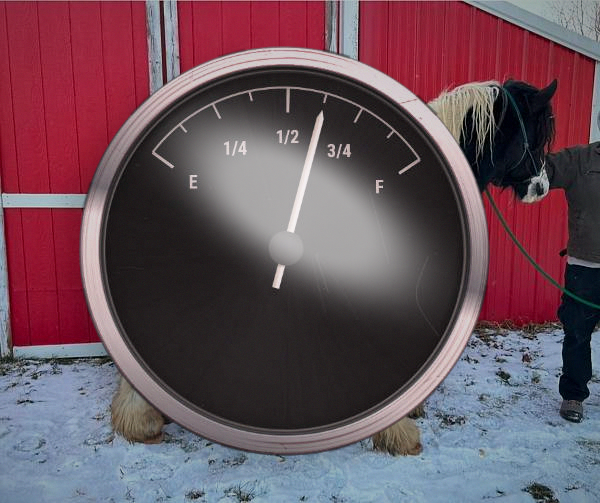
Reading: 0.625
